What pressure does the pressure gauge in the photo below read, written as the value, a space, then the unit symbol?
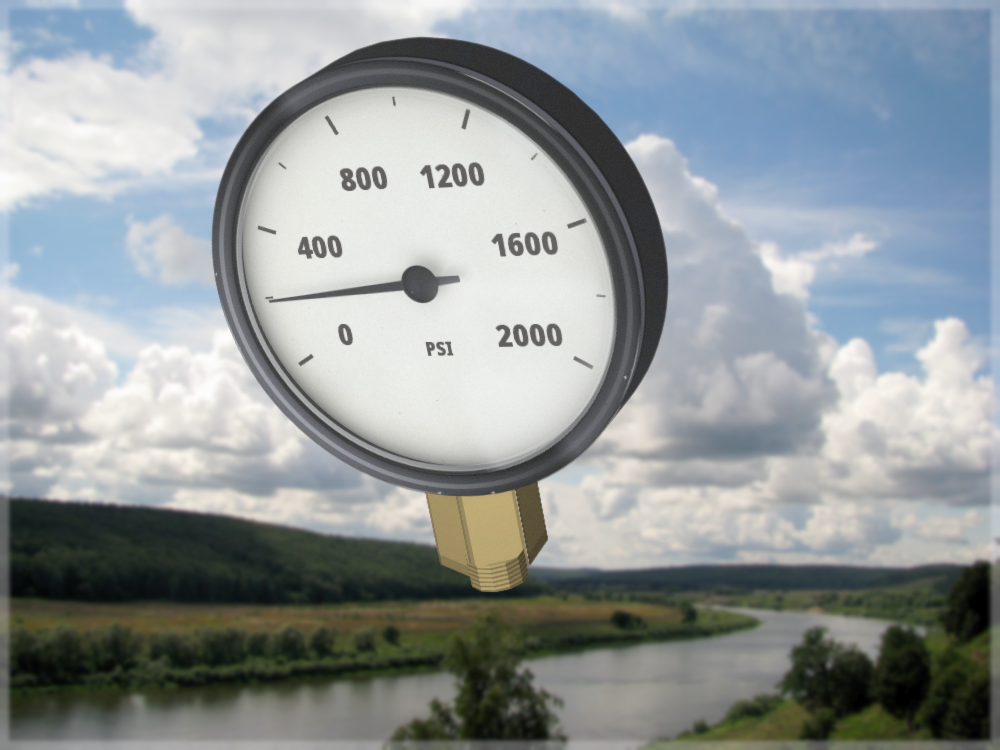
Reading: 200 psi
